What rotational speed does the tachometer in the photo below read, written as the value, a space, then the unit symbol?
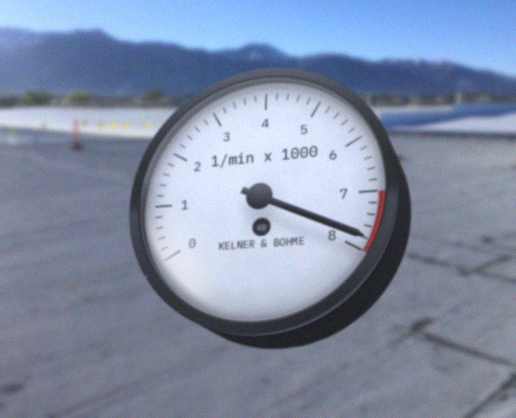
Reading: 7800 rpm
